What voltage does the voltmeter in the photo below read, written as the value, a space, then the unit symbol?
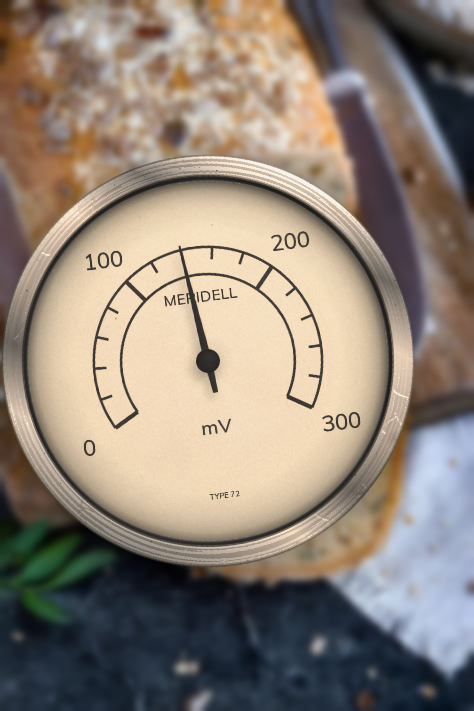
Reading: 140 mV
